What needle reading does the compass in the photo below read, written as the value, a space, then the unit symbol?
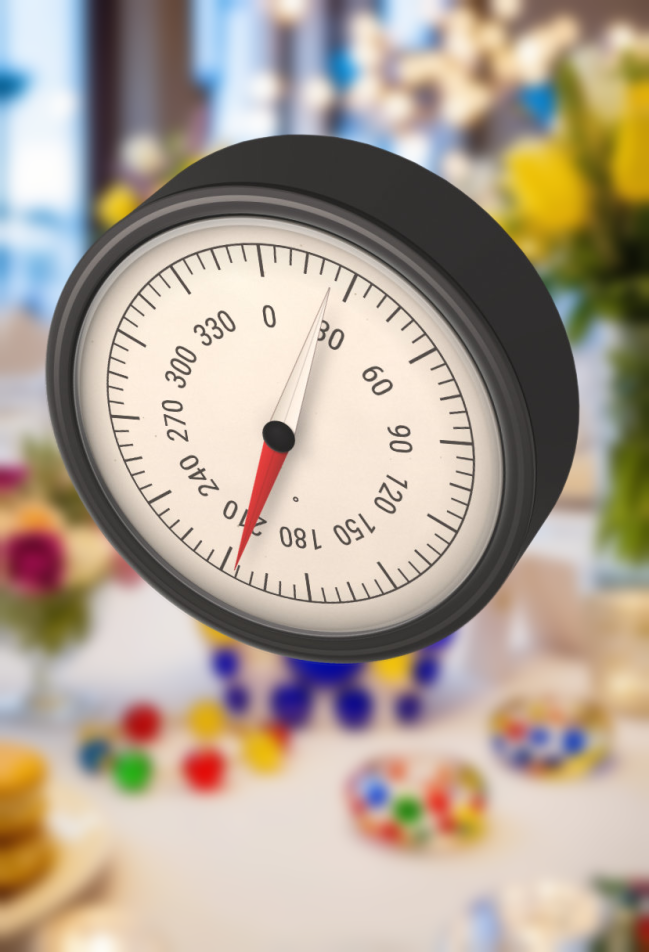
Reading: 205 °
